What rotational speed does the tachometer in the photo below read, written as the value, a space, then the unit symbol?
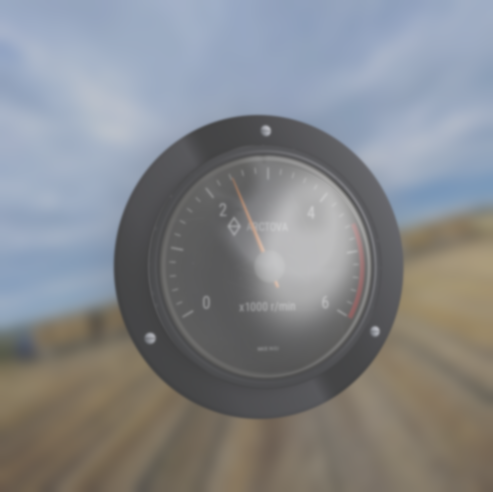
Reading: 2400 rpm
